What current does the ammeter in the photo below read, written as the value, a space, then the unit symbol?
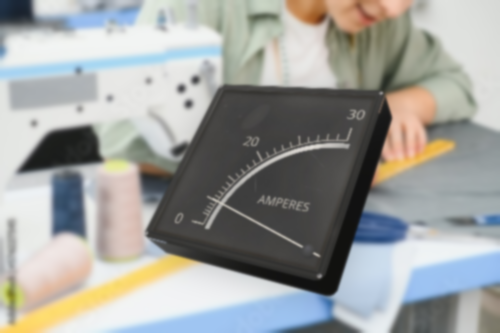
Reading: 10 A
